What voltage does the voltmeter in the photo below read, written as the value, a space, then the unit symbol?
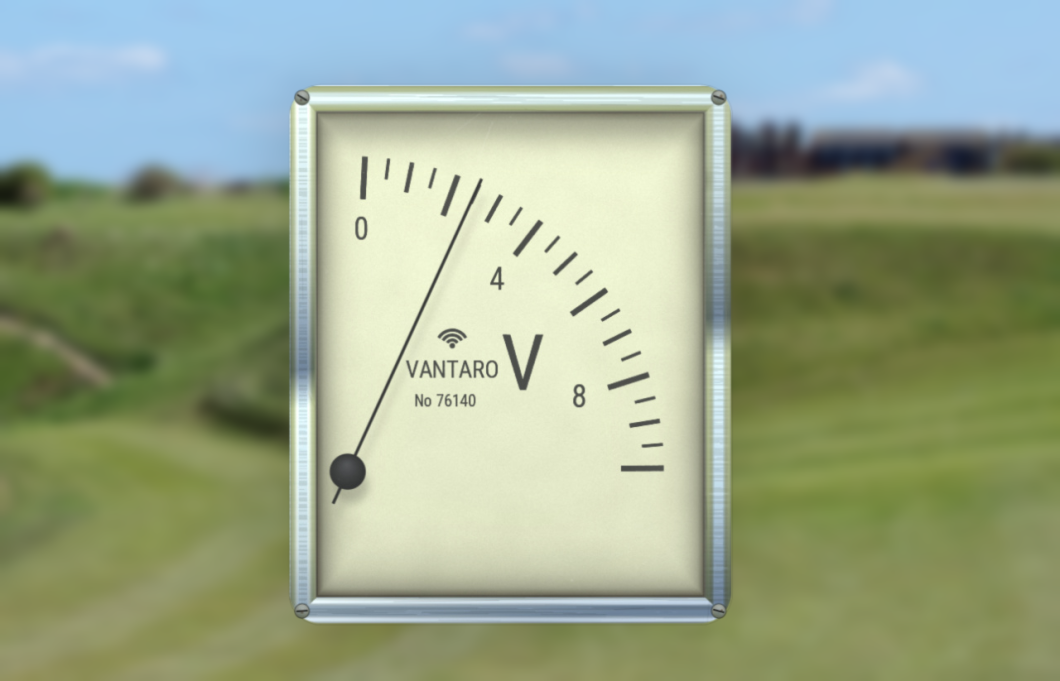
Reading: 2.5 V
